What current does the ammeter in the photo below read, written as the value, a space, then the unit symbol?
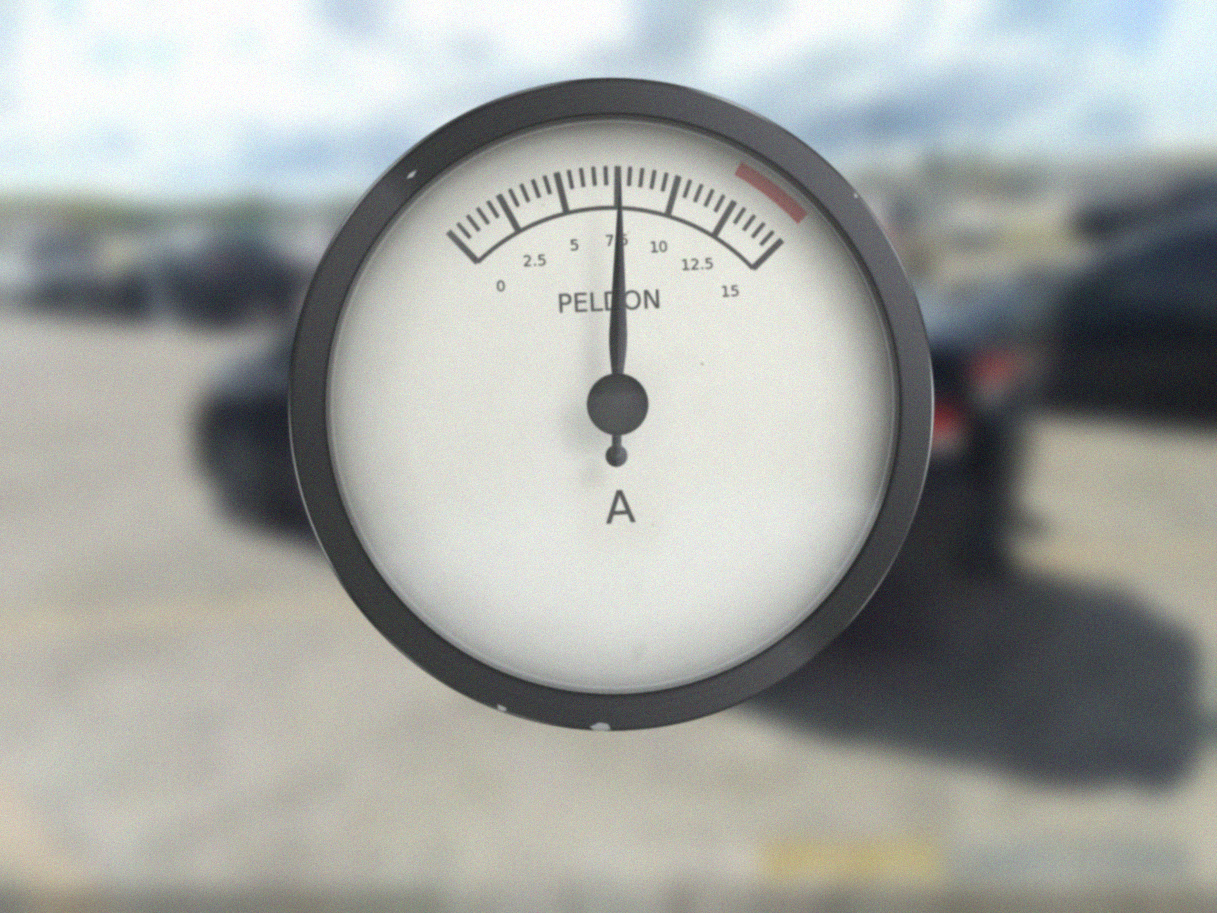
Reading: 7.5 A
